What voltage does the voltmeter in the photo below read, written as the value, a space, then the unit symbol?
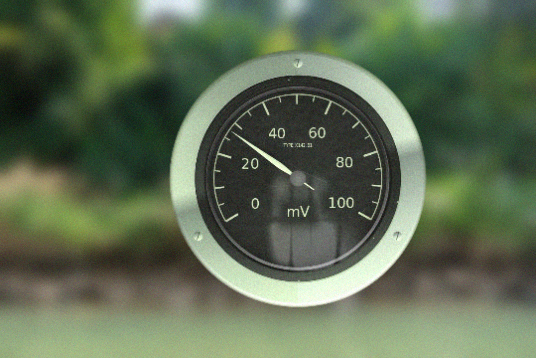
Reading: 27.5 mV
